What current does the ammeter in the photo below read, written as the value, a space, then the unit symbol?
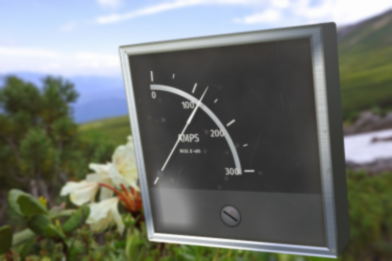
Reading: 125 A
